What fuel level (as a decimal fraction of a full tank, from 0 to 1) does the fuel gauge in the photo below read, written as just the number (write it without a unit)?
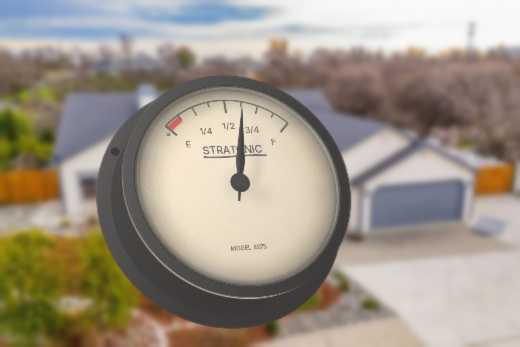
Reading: 0.625
